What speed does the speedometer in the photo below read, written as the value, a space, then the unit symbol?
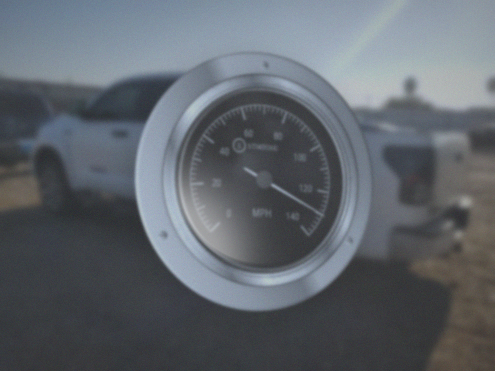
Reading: 130 mph
